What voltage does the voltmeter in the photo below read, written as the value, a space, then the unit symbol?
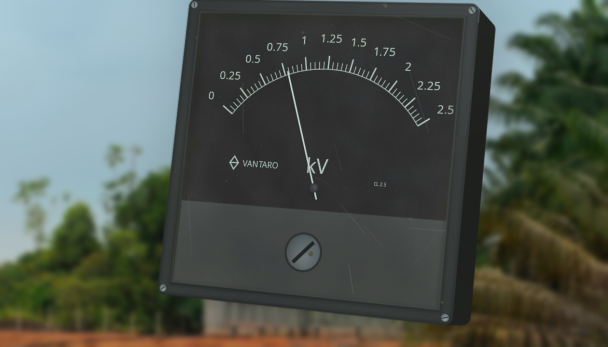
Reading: 0.8 kV
